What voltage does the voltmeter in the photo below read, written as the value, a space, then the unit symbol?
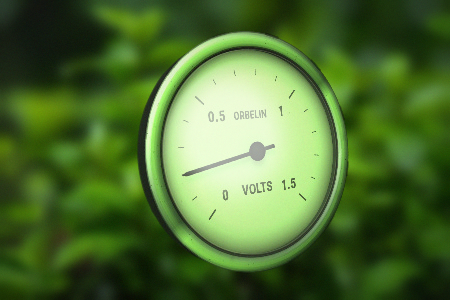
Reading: 0.2 V
